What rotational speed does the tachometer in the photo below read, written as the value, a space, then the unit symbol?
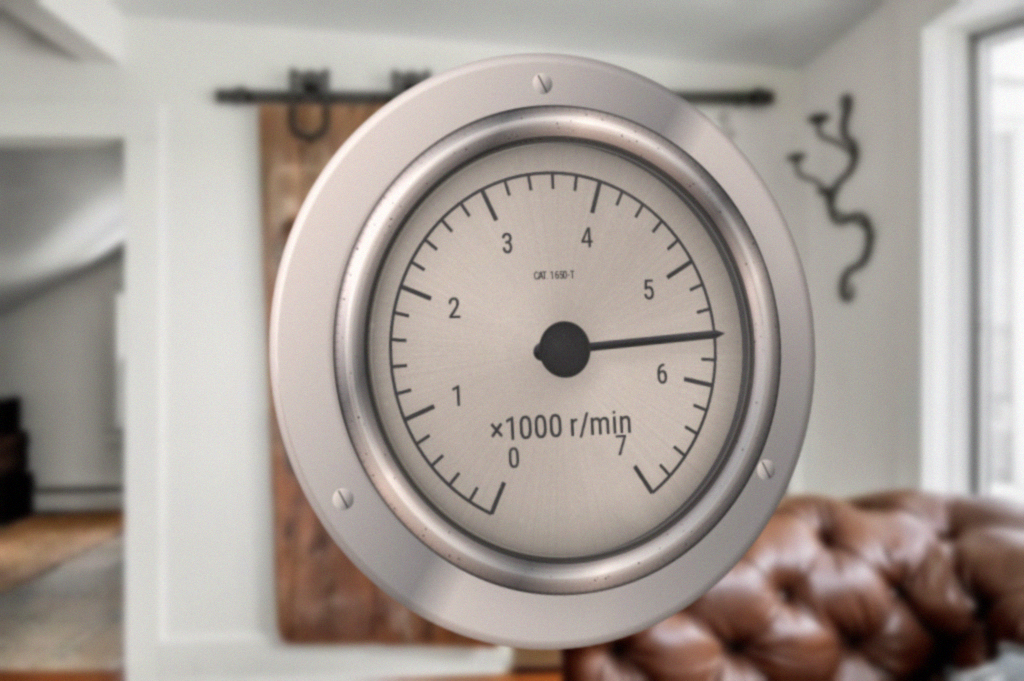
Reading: 5600 rpm
